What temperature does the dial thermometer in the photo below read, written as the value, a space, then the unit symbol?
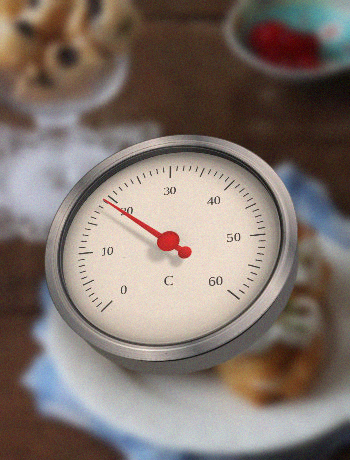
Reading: 19 °C
